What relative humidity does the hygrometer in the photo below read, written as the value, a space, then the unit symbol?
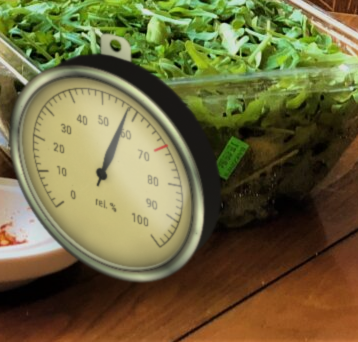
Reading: 58 %
